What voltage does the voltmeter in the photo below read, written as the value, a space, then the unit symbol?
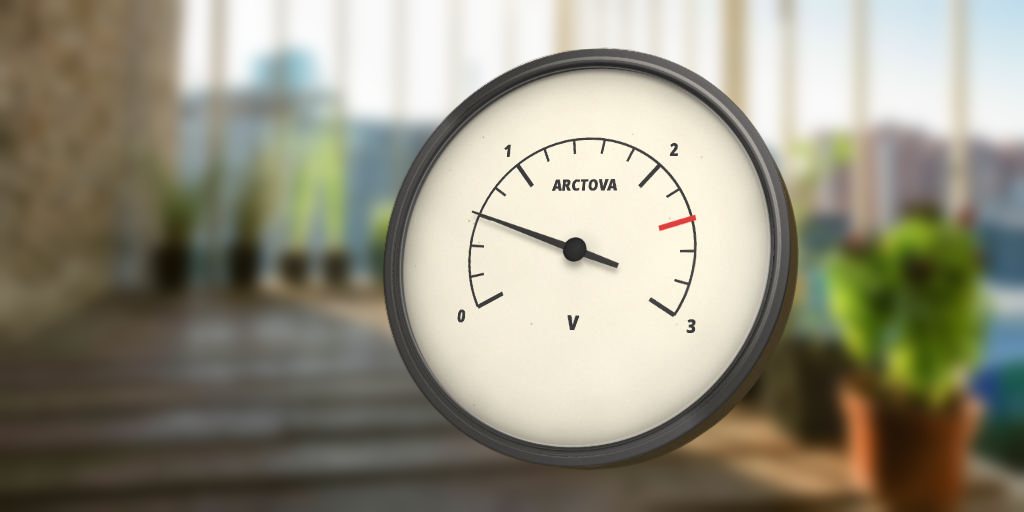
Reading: 0.6 V
